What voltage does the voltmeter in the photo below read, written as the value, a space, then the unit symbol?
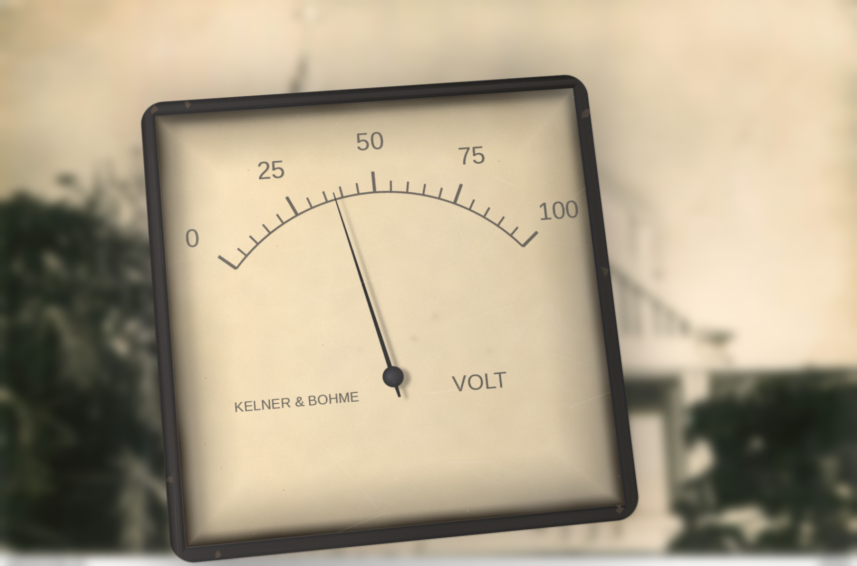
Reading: 37.5 V
